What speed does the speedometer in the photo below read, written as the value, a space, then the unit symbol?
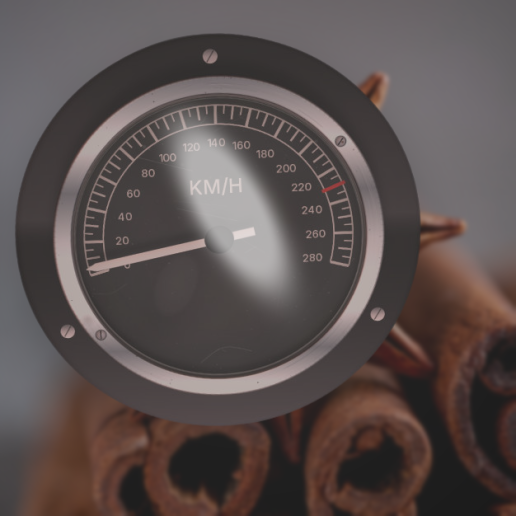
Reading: 5 km/h
